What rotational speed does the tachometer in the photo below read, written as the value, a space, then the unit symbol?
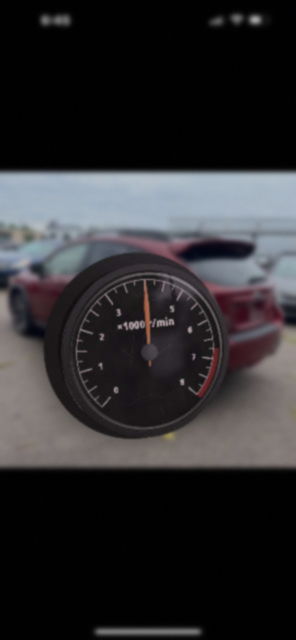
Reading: 4000 rpm
